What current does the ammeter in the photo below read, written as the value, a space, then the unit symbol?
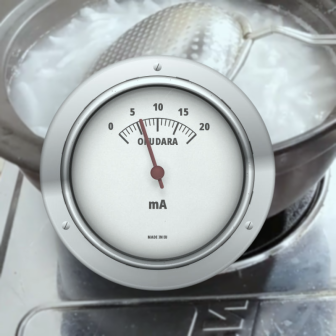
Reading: 6 mA
